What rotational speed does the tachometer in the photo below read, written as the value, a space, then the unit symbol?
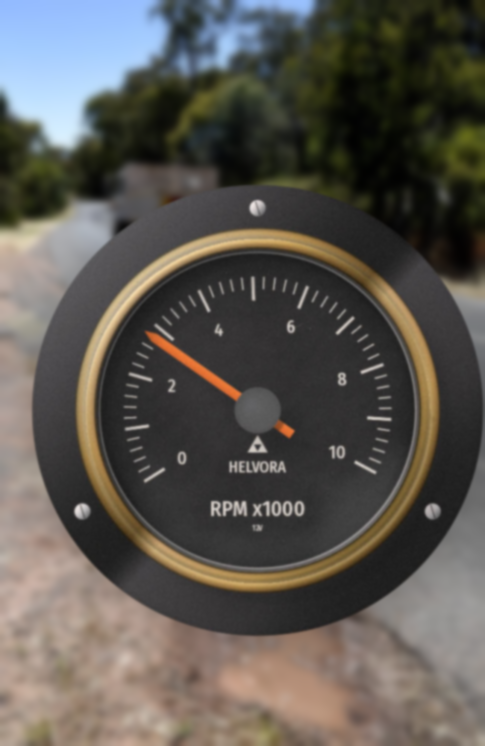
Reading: 2800 rpm
